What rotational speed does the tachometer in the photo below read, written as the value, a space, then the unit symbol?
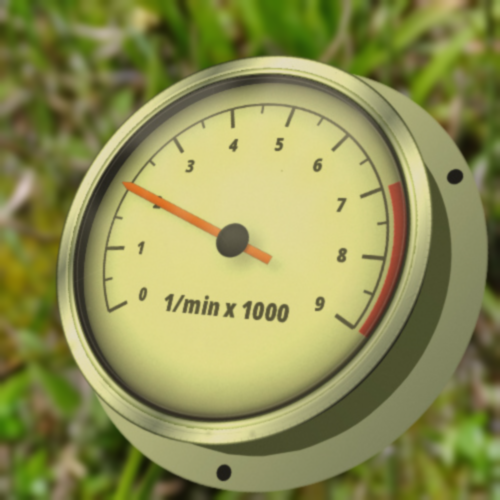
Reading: 2000 rpm
